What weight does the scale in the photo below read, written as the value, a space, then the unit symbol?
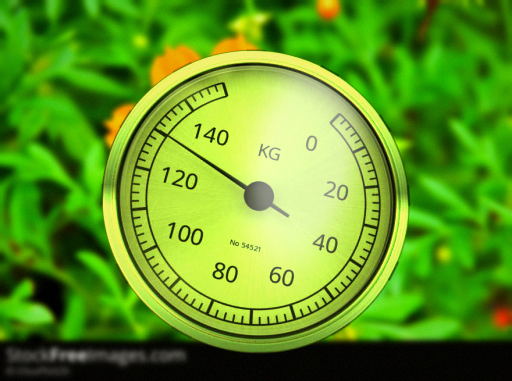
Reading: 130 kg
